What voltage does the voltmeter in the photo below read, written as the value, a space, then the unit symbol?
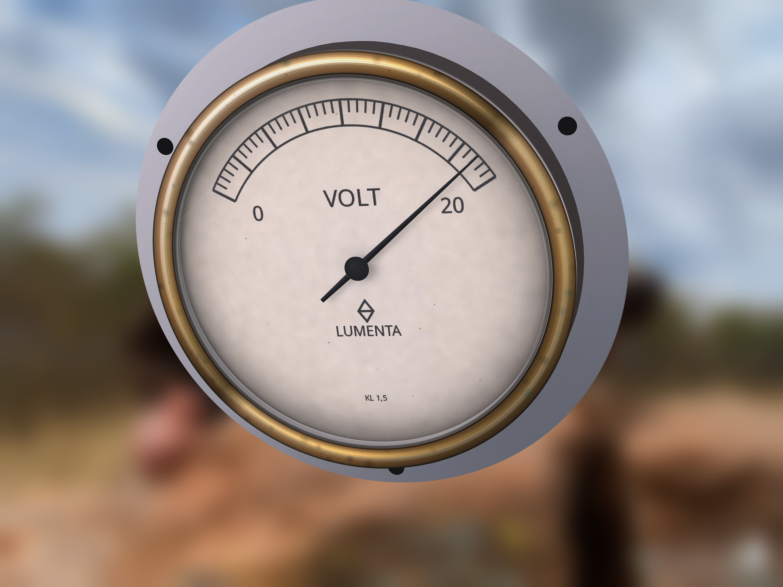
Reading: 18.5 V
